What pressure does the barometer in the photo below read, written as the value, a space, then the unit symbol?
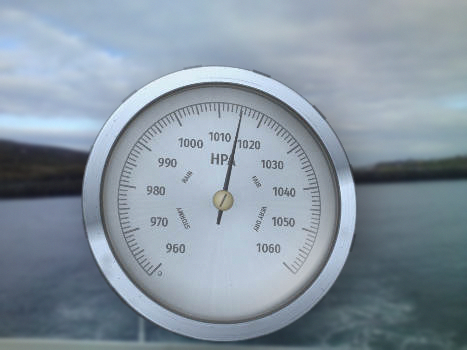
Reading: 1015 hPa
